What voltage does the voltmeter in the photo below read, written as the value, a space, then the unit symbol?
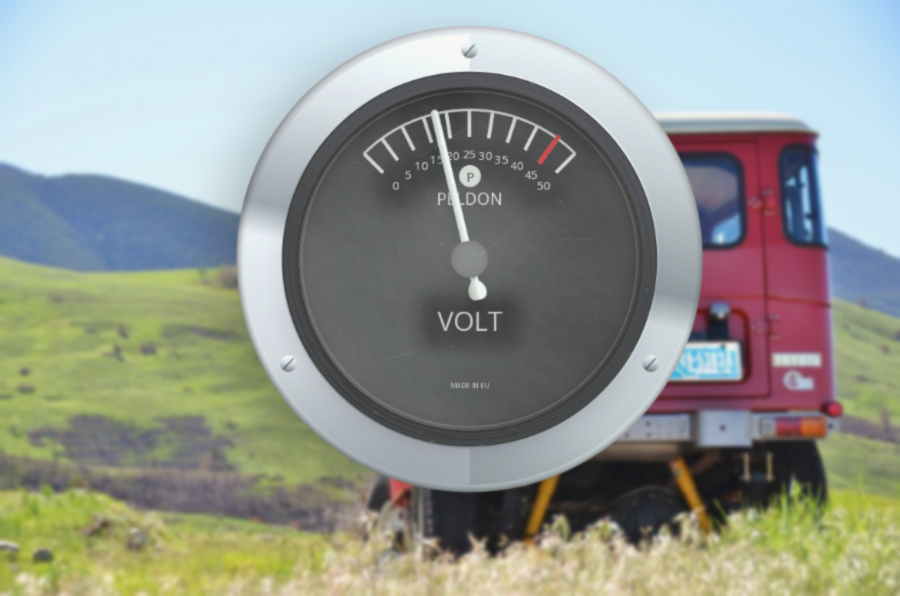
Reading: 17.5 V
